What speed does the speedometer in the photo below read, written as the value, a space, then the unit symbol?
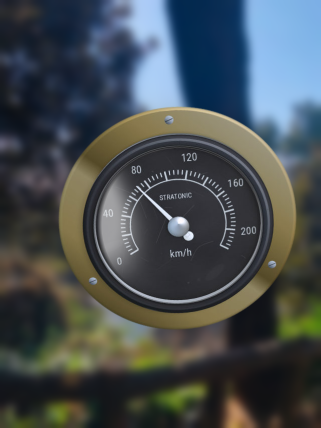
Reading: 72 km/h
